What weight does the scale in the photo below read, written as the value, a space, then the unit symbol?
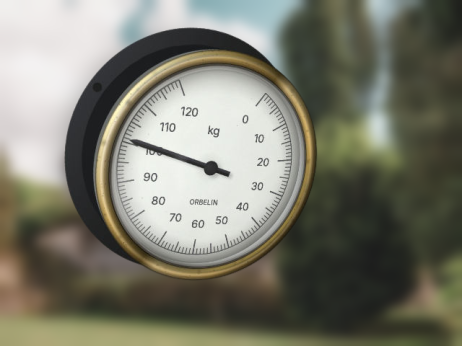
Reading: 101 kg
